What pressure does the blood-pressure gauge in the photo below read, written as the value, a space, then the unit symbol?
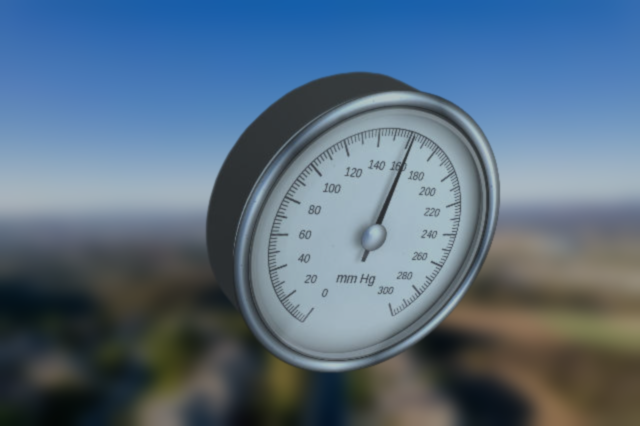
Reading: 160 mmHg
